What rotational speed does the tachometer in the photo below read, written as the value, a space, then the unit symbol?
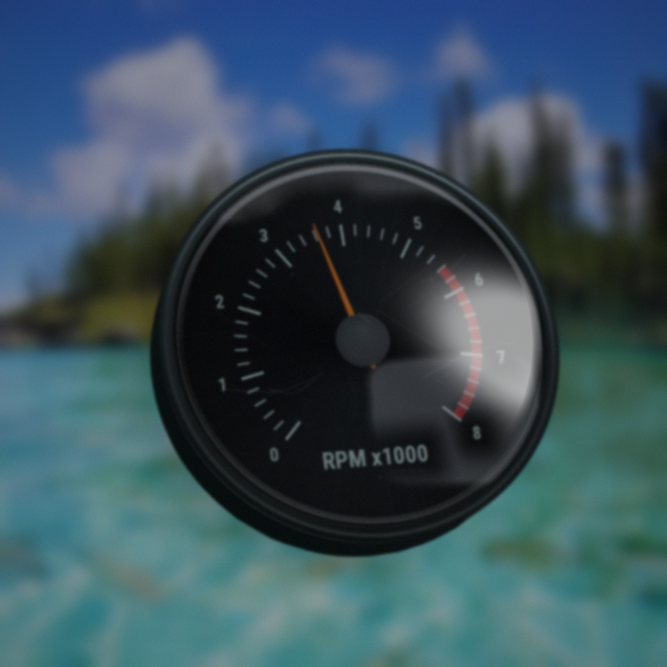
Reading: 3600 rpm
